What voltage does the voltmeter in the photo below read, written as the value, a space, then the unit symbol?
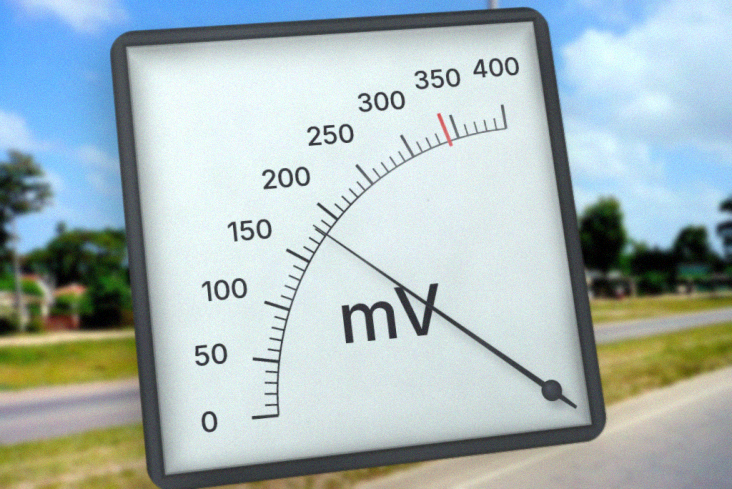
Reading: 180 mV
